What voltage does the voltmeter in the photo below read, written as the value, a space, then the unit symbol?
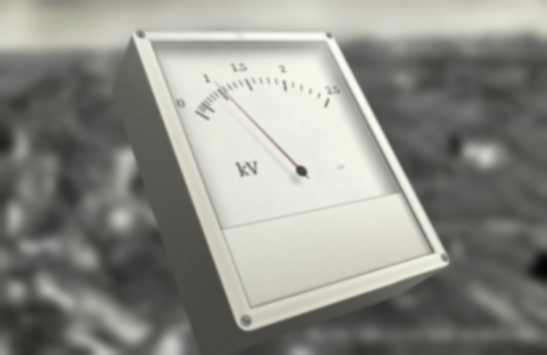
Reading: 1 kV
